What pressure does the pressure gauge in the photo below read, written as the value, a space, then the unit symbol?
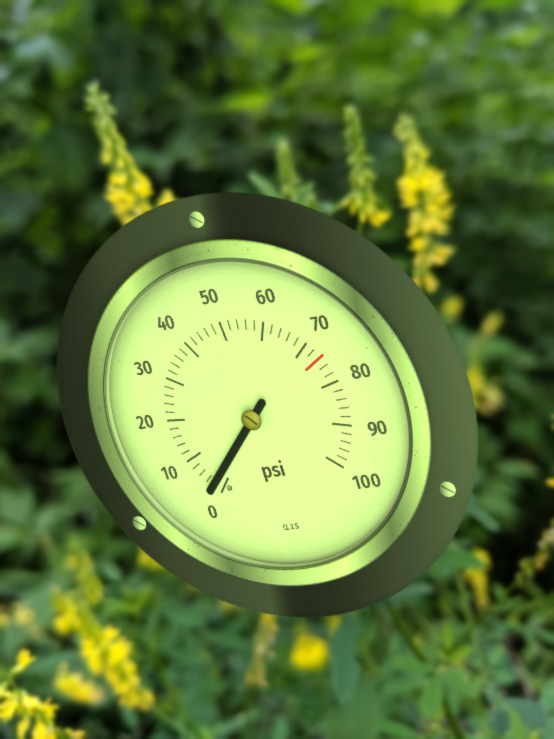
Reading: 2 psi
